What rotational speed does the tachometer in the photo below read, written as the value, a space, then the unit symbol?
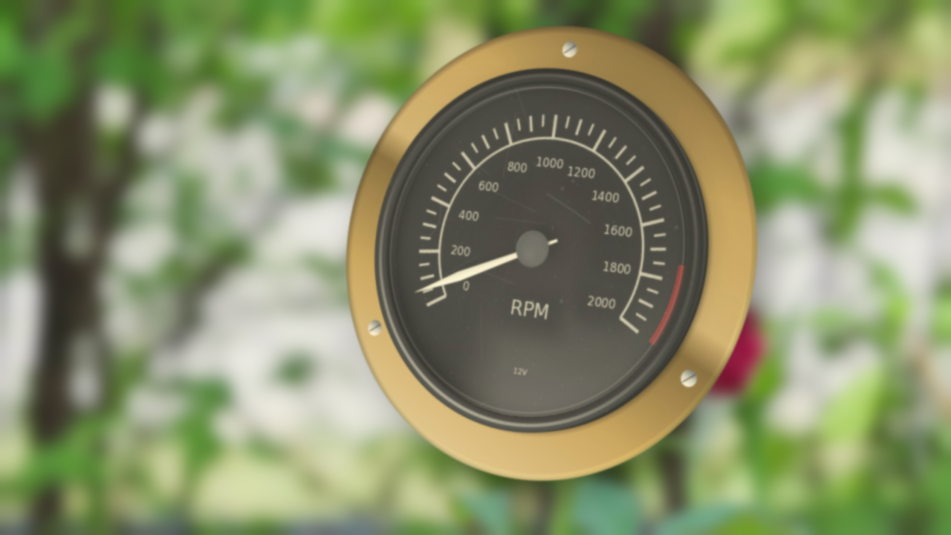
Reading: 50 rpm
